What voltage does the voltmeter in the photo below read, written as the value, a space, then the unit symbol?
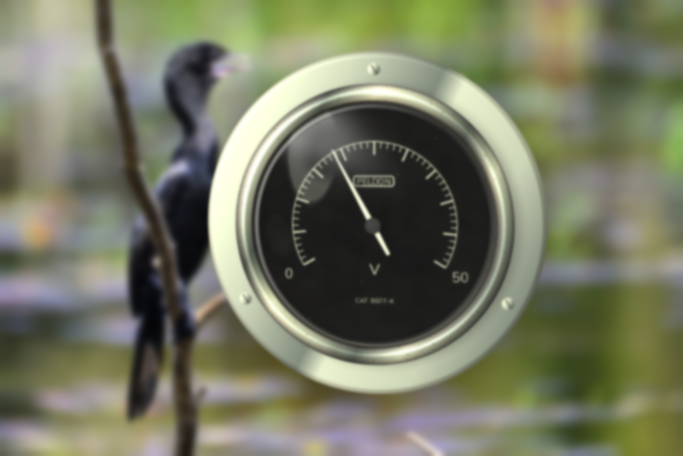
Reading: 19 V
